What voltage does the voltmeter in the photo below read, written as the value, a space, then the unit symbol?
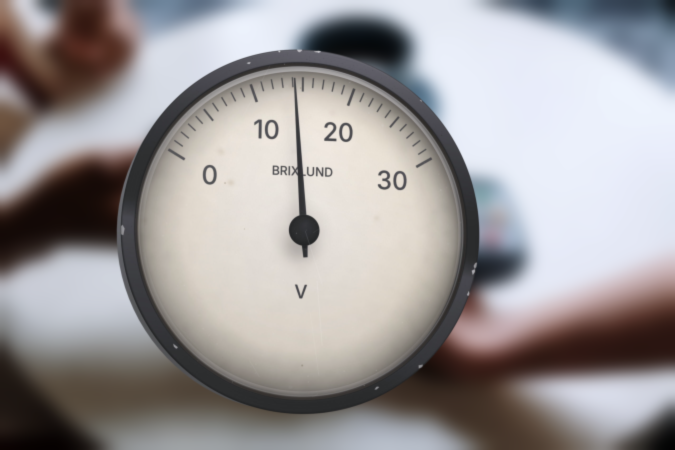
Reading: 14 V
